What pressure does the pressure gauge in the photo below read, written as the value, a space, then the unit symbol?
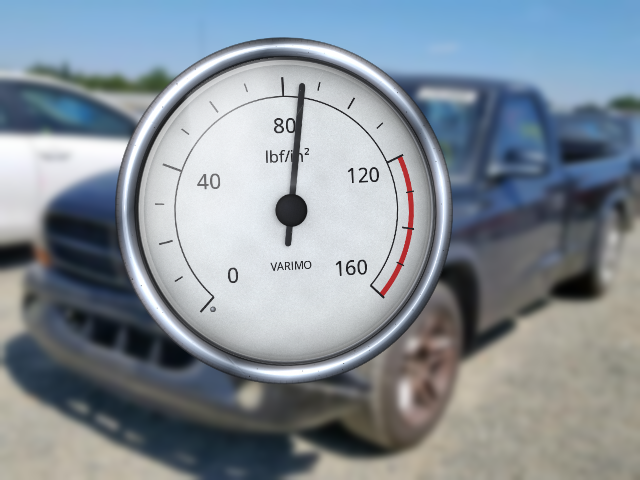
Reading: 85 psi
